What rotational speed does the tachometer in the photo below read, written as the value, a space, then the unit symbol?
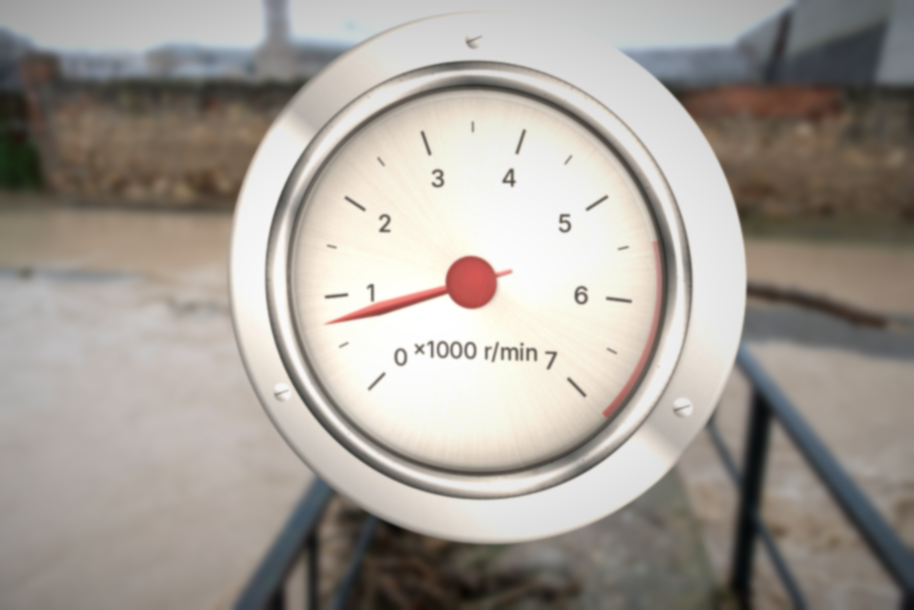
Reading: 750 rpm
